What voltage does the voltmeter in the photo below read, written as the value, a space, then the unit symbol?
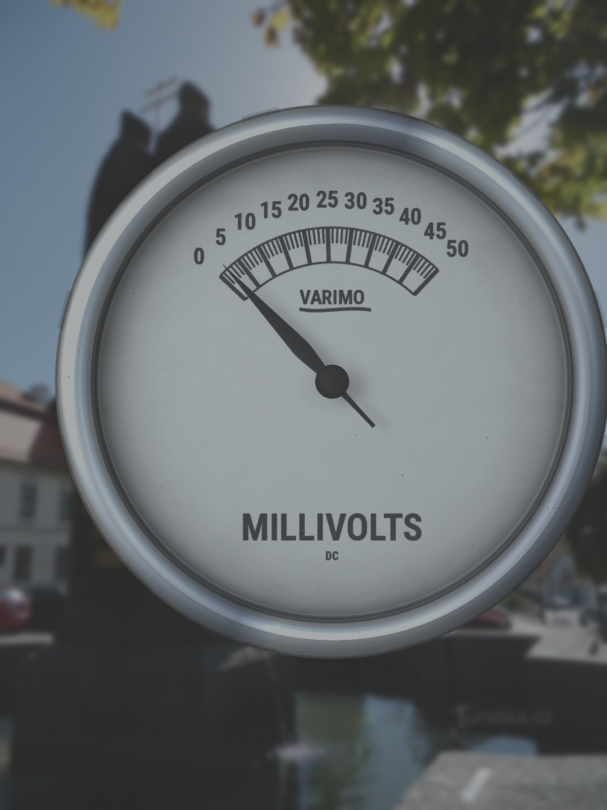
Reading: 2 mV
